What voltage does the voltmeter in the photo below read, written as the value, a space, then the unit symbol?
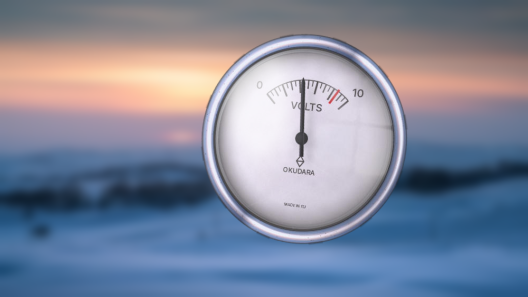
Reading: 4.5 V
